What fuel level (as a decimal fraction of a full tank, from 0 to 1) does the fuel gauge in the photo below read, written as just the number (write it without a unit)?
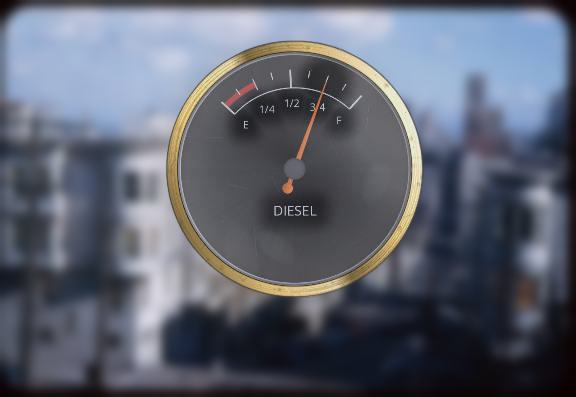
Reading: 0.75
